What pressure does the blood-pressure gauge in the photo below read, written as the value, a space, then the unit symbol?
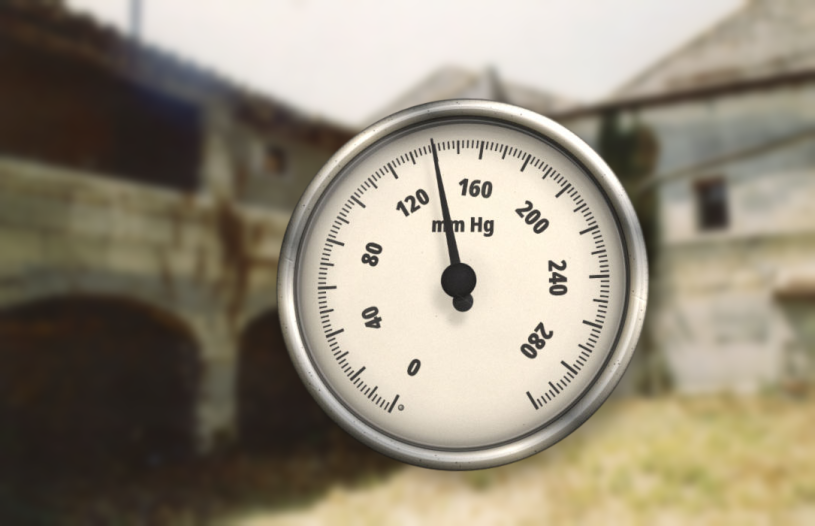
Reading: 140 mmHg
